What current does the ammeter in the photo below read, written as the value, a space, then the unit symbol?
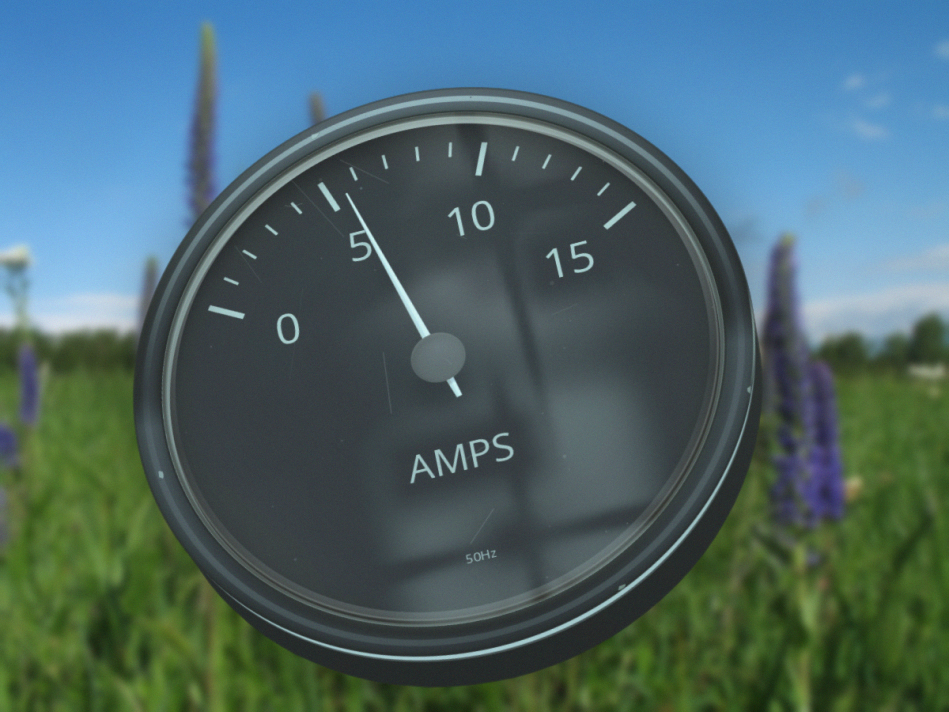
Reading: 5.5 A
